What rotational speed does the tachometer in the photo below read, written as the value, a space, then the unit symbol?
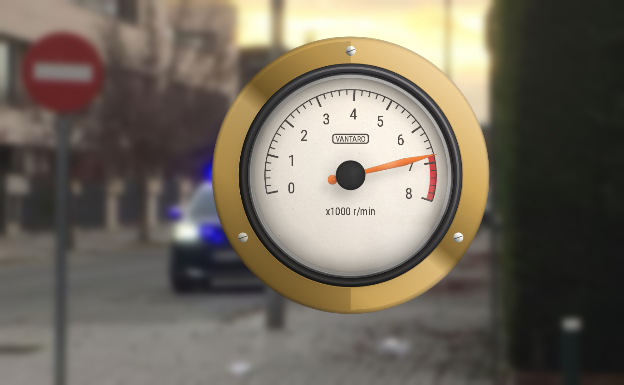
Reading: 6800 rpm
